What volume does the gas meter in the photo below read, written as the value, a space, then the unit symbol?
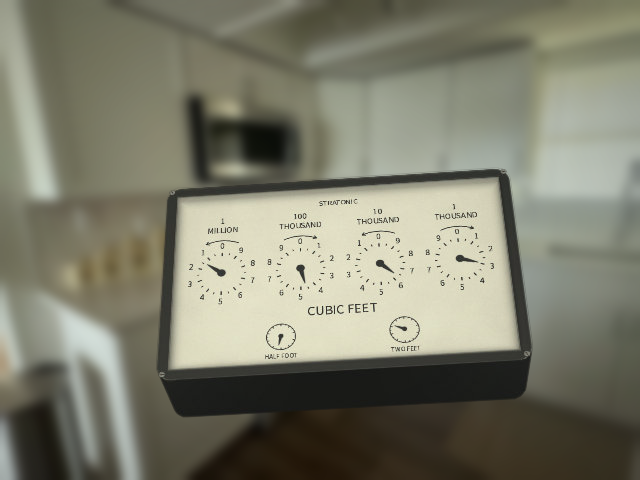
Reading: 146300 ft³
